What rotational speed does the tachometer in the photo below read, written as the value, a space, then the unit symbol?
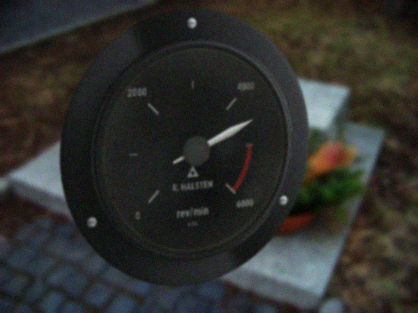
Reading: 4500 rpm
